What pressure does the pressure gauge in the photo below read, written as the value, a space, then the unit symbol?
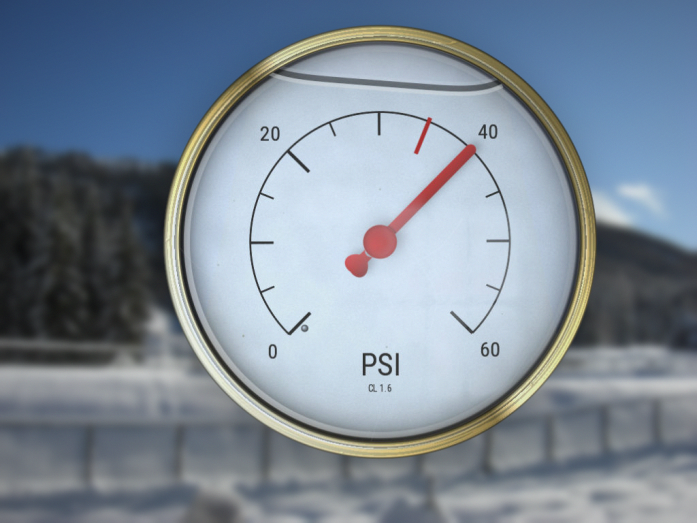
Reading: 40 psi
